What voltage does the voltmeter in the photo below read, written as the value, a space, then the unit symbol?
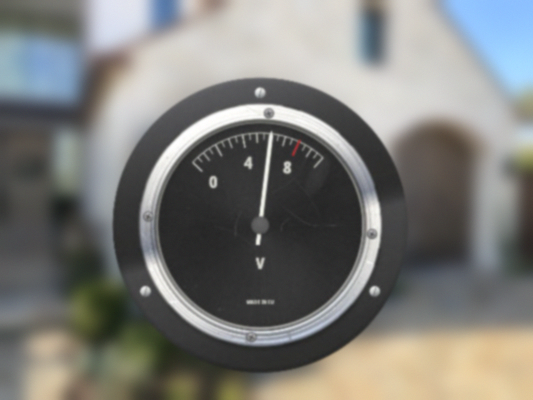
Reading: 6 V
